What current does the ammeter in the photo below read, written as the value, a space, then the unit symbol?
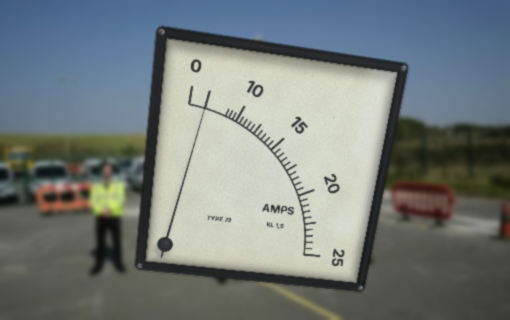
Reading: 5 A
